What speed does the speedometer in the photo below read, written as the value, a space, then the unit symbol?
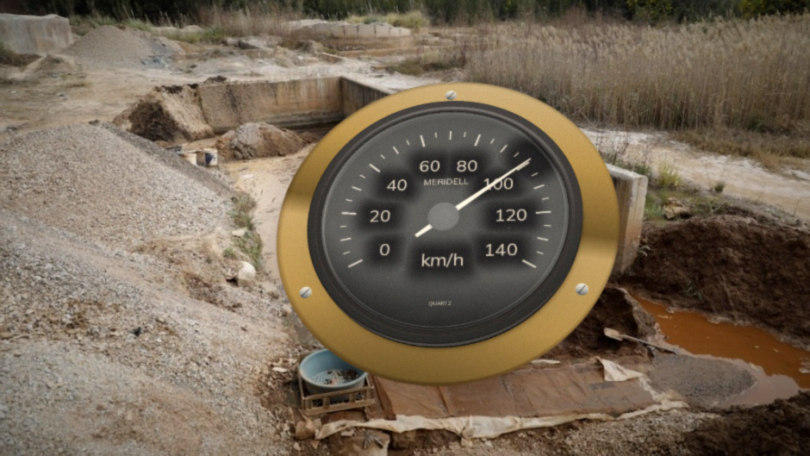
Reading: 100 km/h
